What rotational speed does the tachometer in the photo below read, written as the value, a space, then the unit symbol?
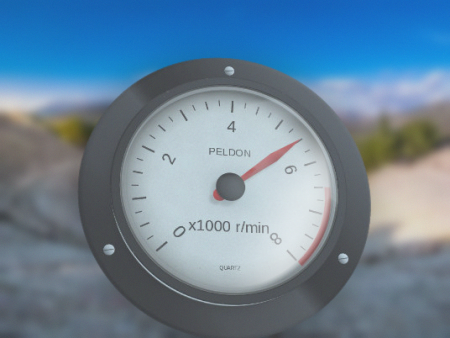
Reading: 5500 rpm
